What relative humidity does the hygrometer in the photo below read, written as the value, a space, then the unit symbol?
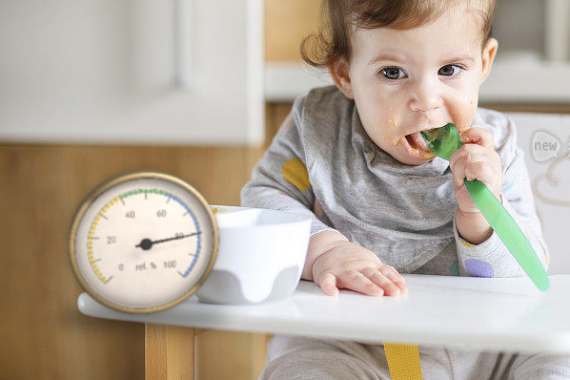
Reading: 80 %
